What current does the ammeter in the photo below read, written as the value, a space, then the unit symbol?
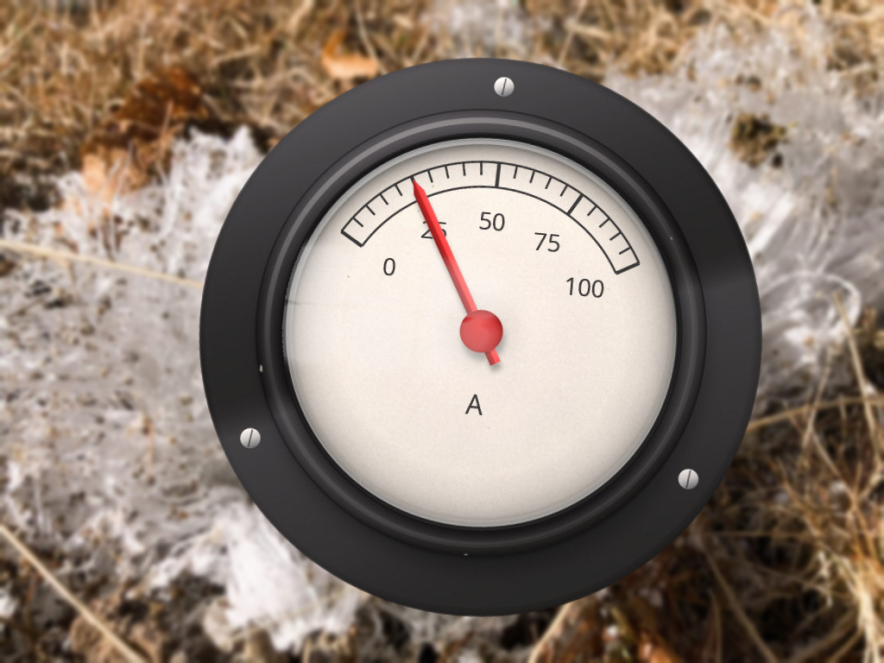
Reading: 25 A
